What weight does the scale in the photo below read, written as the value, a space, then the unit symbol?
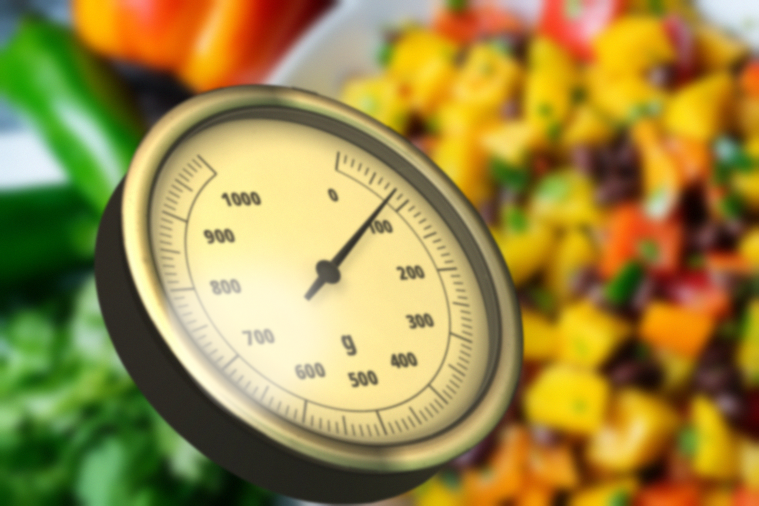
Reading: 80 g
